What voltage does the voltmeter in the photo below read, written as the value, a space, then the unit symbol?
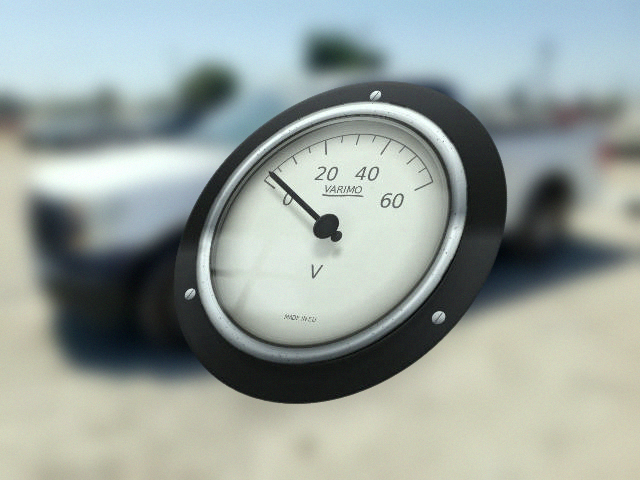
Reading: 2.5 V
